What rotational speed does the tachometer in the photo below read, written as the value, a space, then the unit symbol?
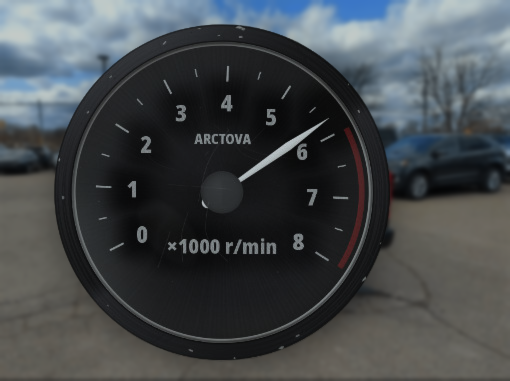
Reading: 5750 rpm
